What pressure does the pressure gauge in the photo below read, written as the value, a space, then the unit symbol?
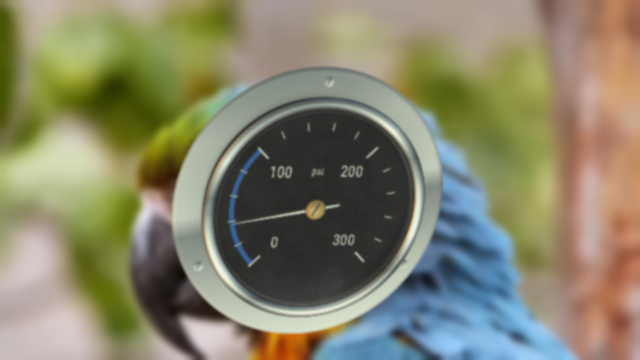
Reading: 40 psi
